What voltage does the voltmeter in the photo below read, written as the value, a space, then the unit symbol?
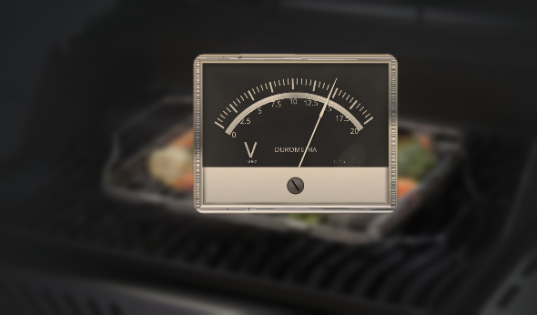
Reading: 14.5 V
